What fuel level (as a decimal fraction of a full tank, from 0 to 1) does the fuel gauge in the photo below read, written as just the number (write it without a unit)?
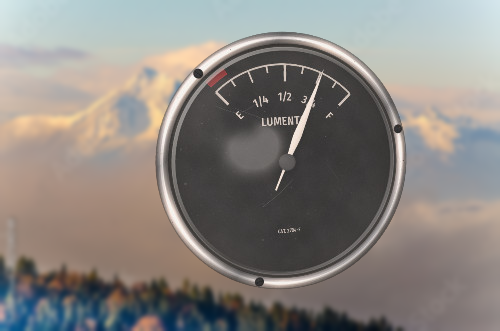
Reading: 0.75
